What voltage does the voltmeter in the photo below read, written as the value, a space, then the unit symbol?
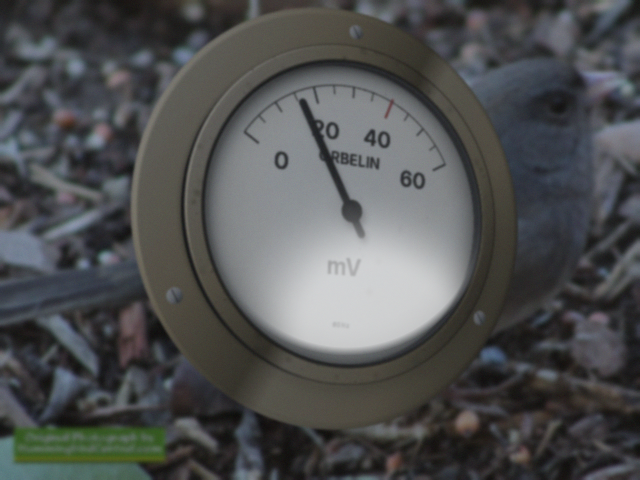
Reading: 15 mV
